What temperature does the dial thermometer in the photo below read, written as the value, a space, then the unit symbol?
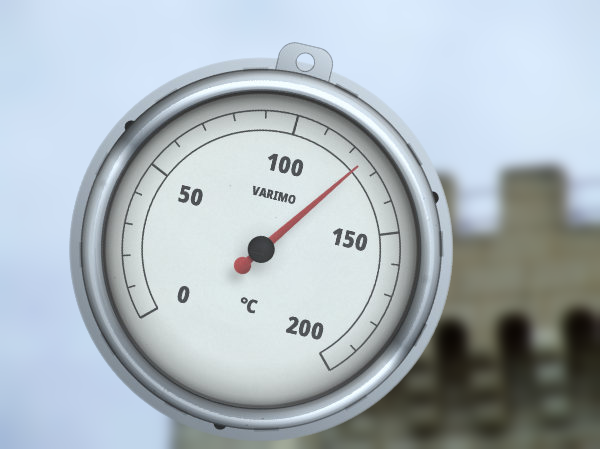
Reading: 125 °C
